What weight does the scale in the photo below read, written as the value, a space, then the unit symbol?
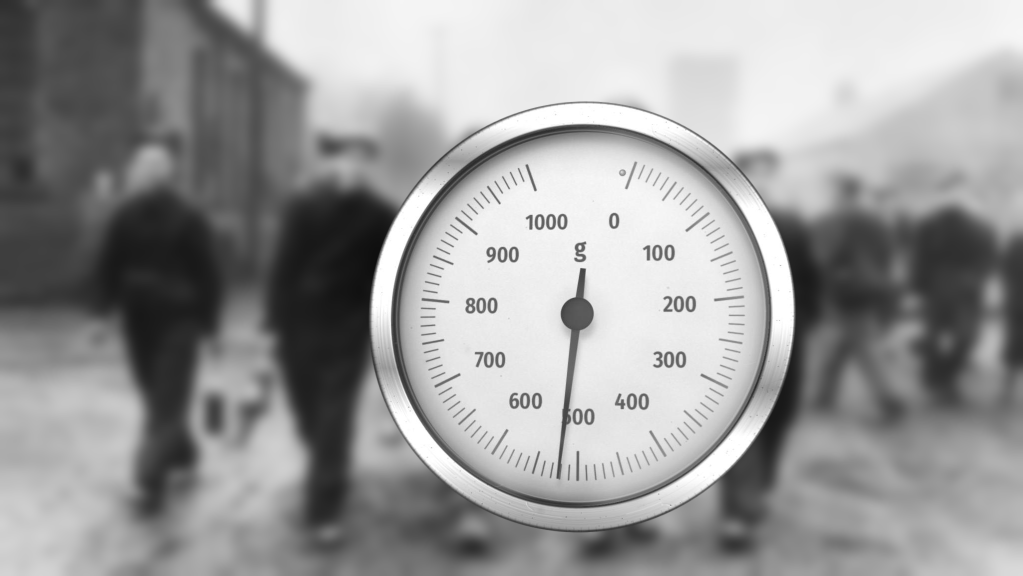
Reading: 520 g
